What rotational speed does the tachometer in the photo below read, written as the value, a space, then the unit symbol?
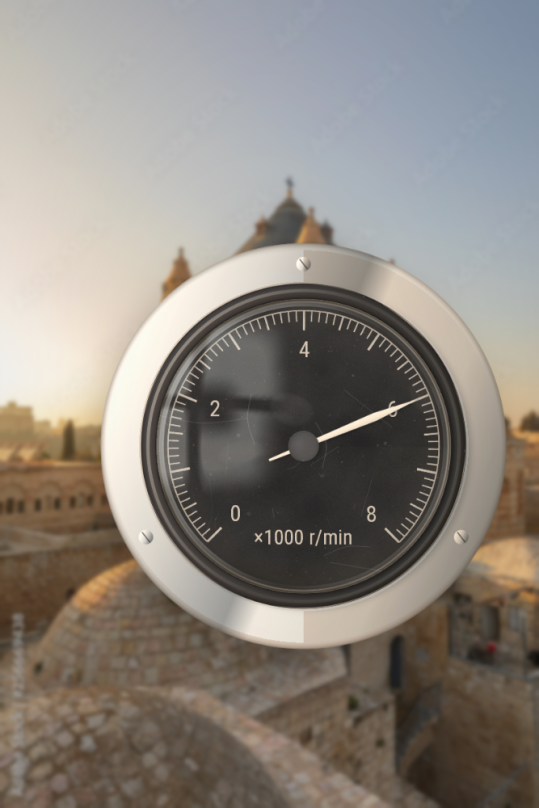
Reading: 6000 rpm
